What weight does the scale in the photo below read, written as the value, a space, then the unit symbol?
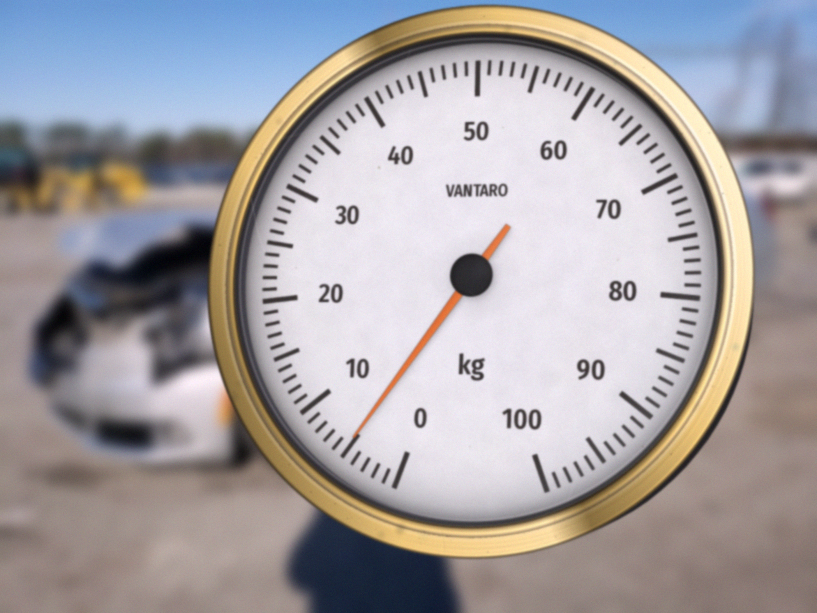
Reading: 5 kg
